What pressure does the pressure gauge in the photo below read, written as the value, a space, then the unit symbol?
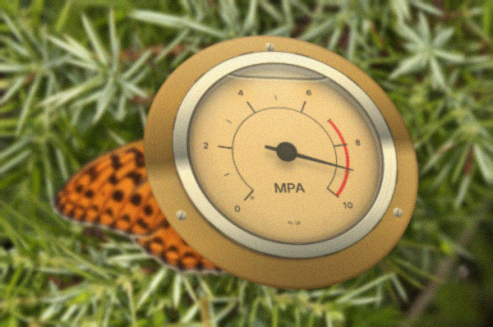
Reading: 9 MPa
